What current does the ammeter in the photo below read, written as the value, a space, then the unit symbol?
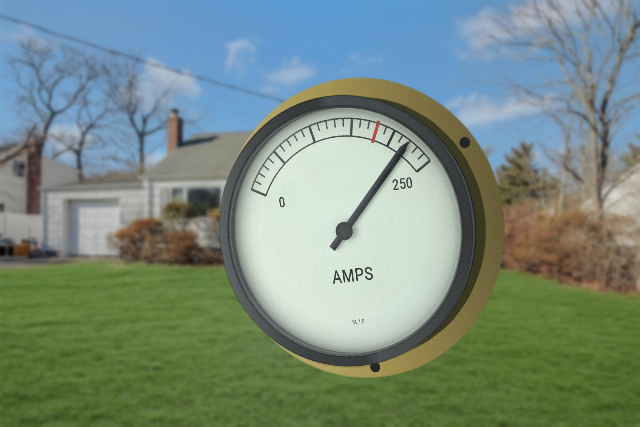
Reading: 220 A
